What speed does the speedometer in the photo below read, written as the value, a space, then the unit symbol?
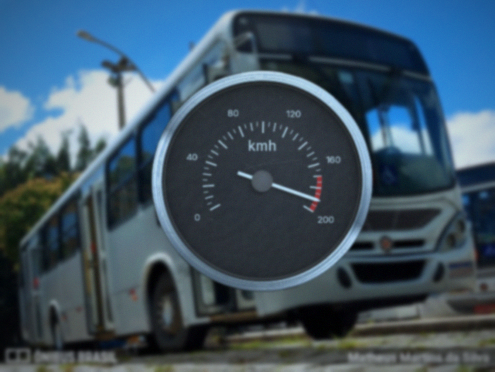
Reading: 190 km/h
